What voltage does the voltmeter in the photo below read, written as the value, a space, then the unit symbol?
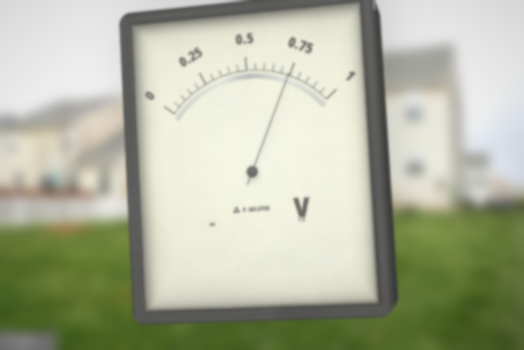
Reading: 0.75 V
